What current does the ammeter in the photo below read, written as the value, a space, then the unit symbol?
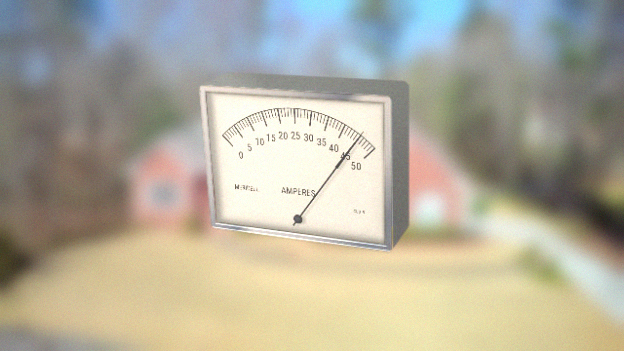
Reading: 45 A
